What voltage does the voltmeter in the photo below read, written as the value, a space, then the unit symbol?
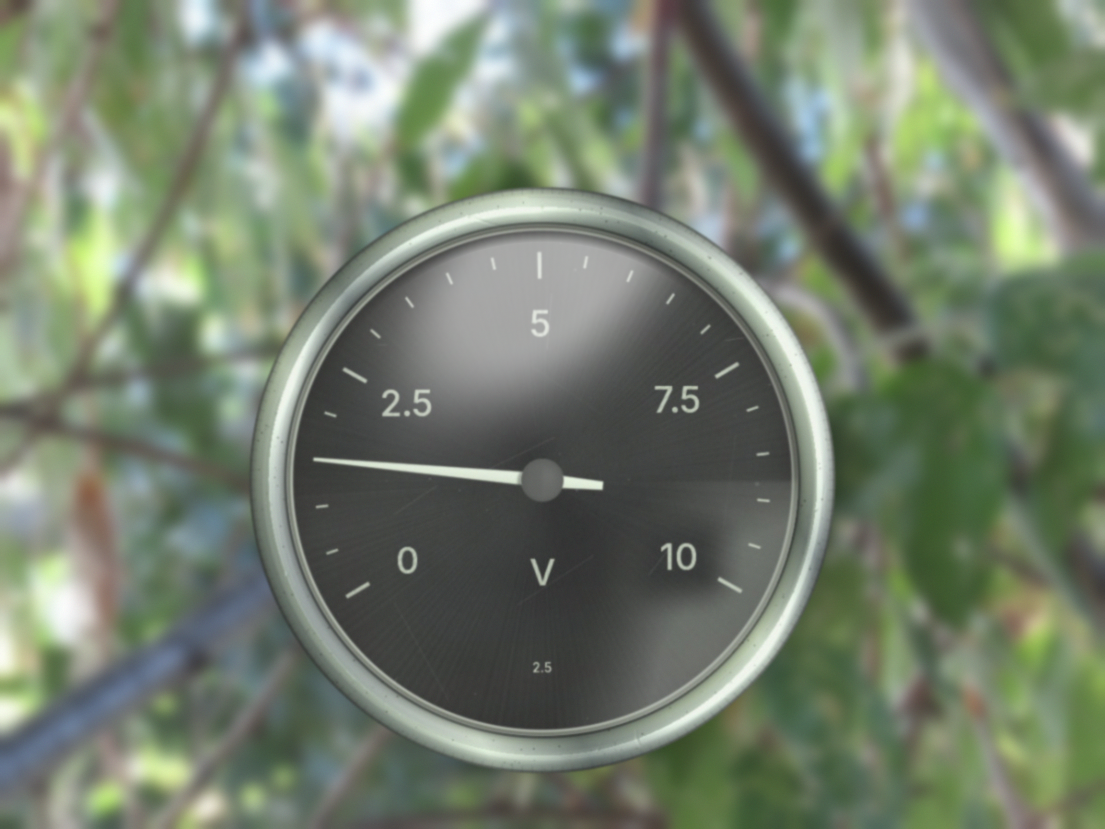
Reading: 1.5 V
